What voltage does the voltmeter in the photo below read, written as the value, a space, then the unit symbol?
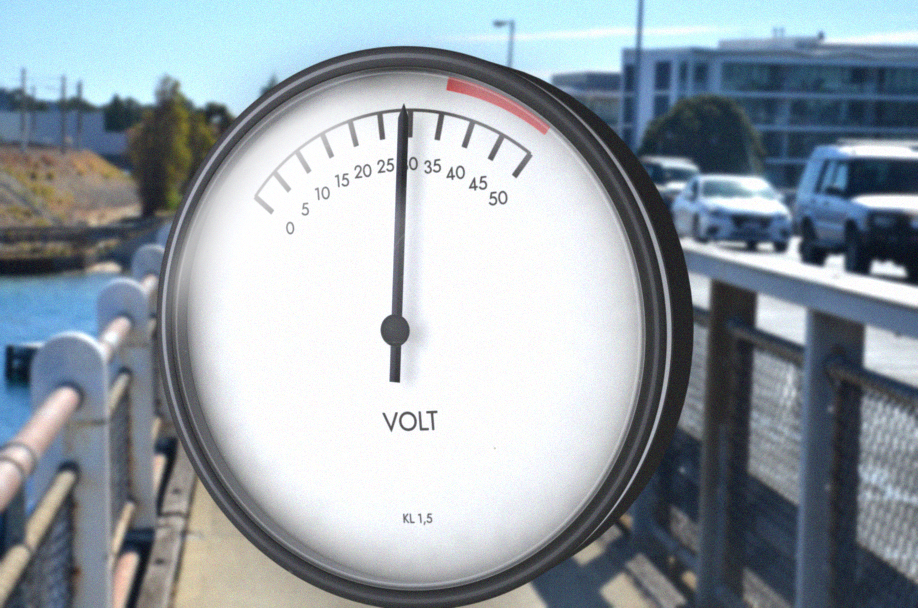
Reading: 30 V
